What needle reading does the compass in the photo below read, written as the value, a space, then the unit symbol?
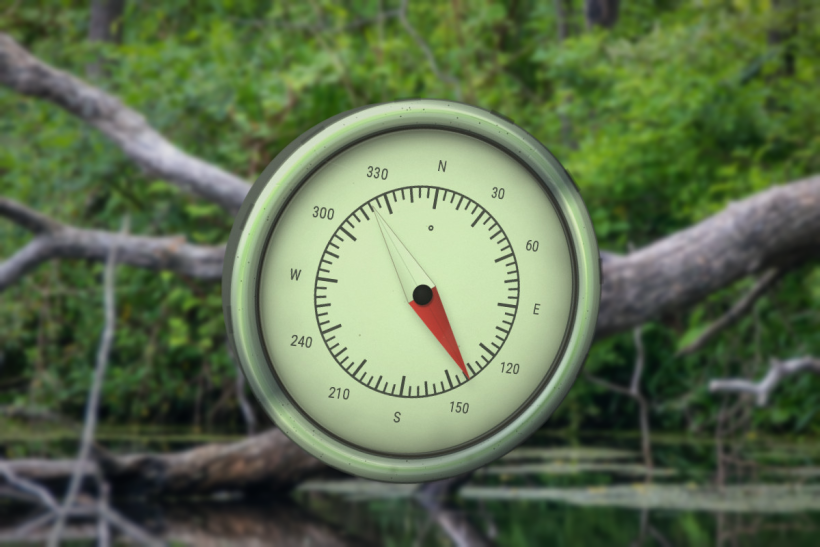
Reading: 140 °
